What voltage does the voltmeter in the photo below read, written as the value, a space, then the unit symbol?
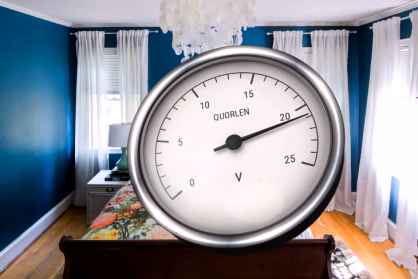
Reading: 21 V
